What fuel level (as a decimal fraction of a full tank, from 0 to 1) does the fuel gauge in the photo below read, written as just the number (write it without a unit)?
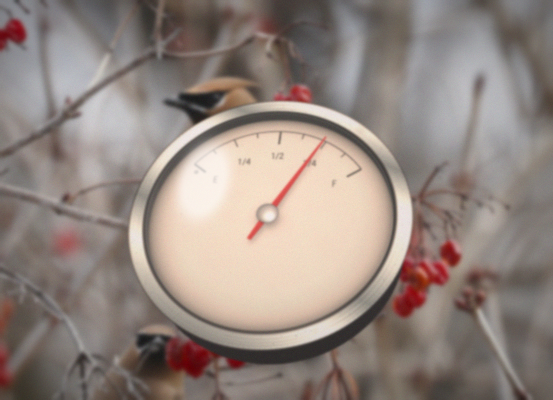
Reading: 0.75
